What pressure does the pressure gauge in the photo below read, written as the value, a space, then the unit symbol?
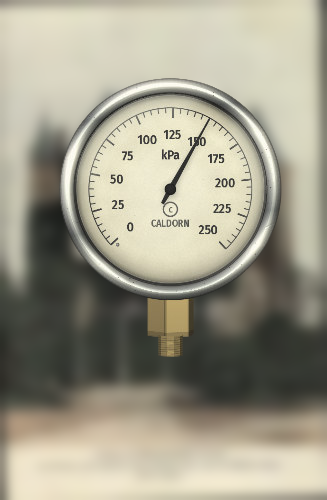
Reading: 150 kPa
